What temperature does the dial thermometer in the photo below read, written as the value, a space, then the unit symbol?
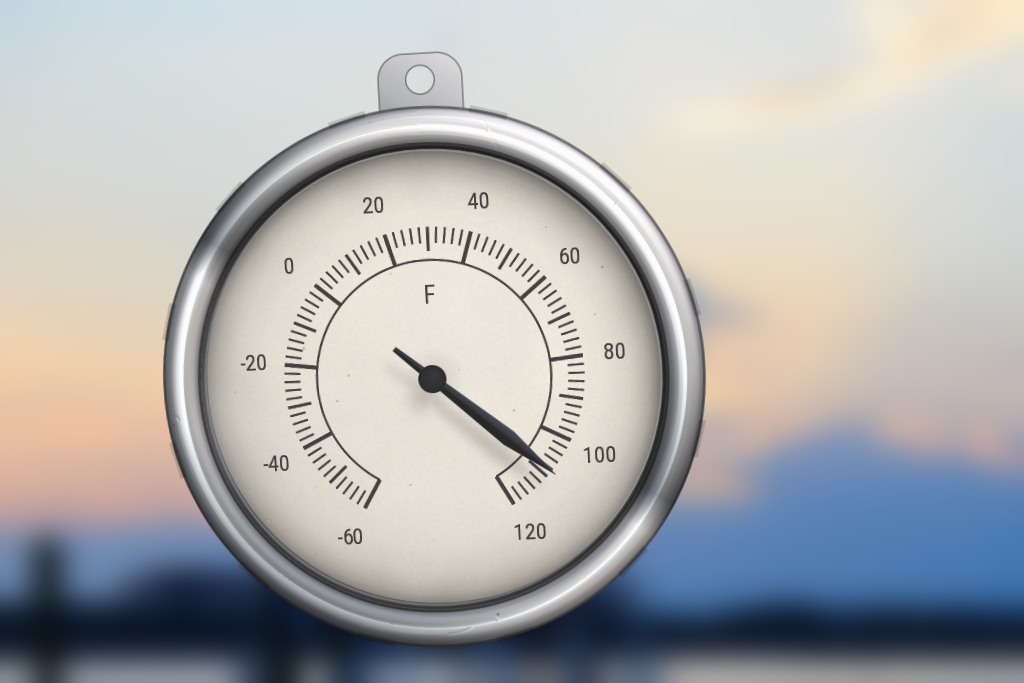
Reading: 108 °F
